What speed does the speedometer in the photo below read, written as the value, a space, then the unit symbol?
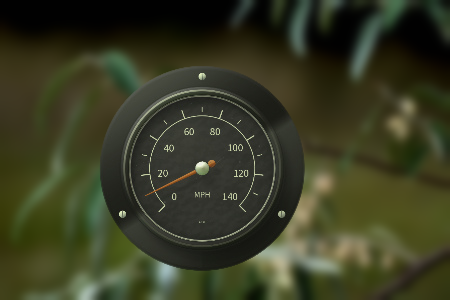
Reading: 10 mph
